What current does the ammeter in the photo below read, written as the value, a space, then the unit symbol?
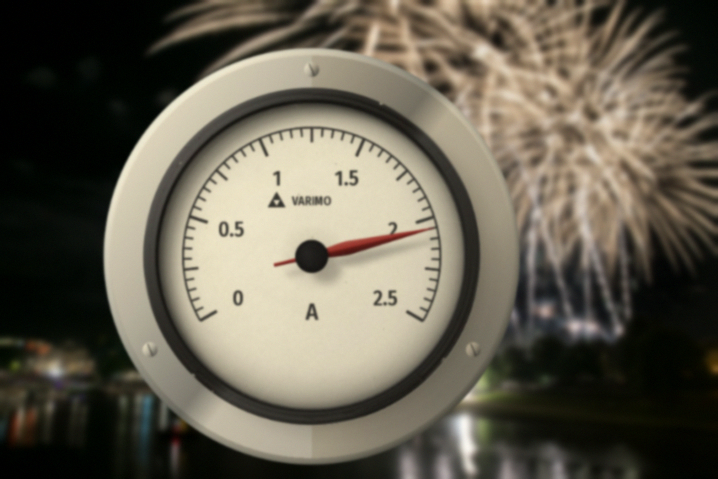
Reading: 2.05 A
